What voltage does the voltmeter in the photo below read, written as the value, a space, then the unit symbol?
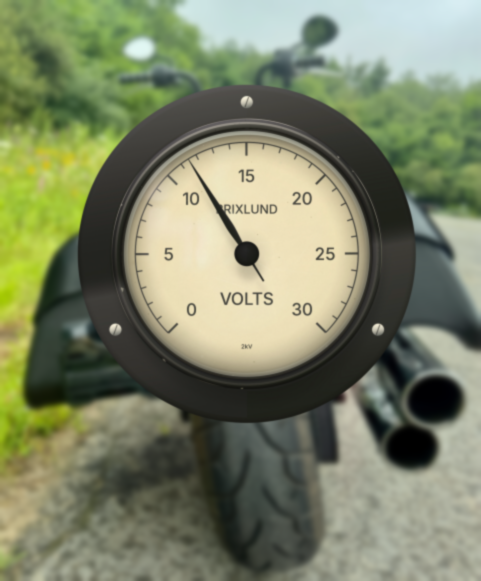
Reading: 11.5 V
